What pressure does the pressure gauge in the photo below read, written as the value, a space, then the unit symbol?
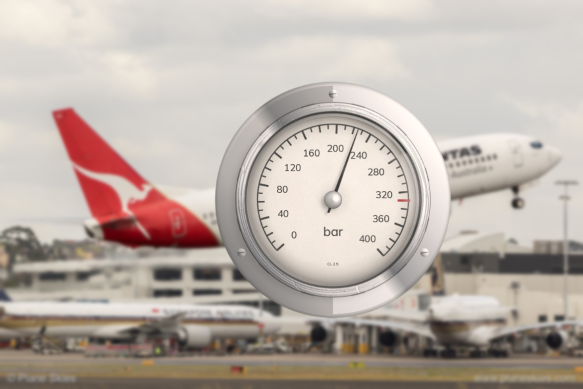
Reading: 225 bar
